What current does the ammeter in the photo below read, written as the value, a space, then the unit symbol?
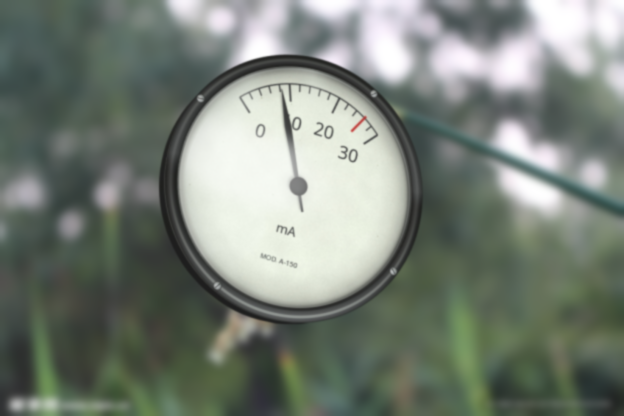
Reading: 8 mA
